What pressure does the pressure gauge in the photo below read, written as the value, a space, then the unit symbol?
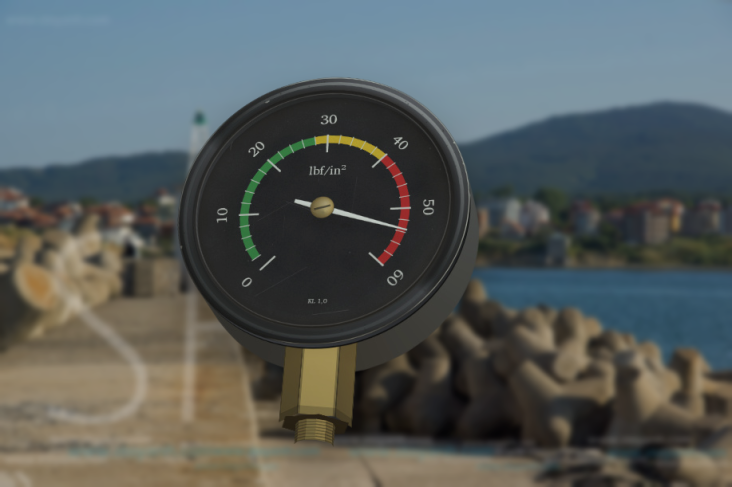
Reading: 54 psi
